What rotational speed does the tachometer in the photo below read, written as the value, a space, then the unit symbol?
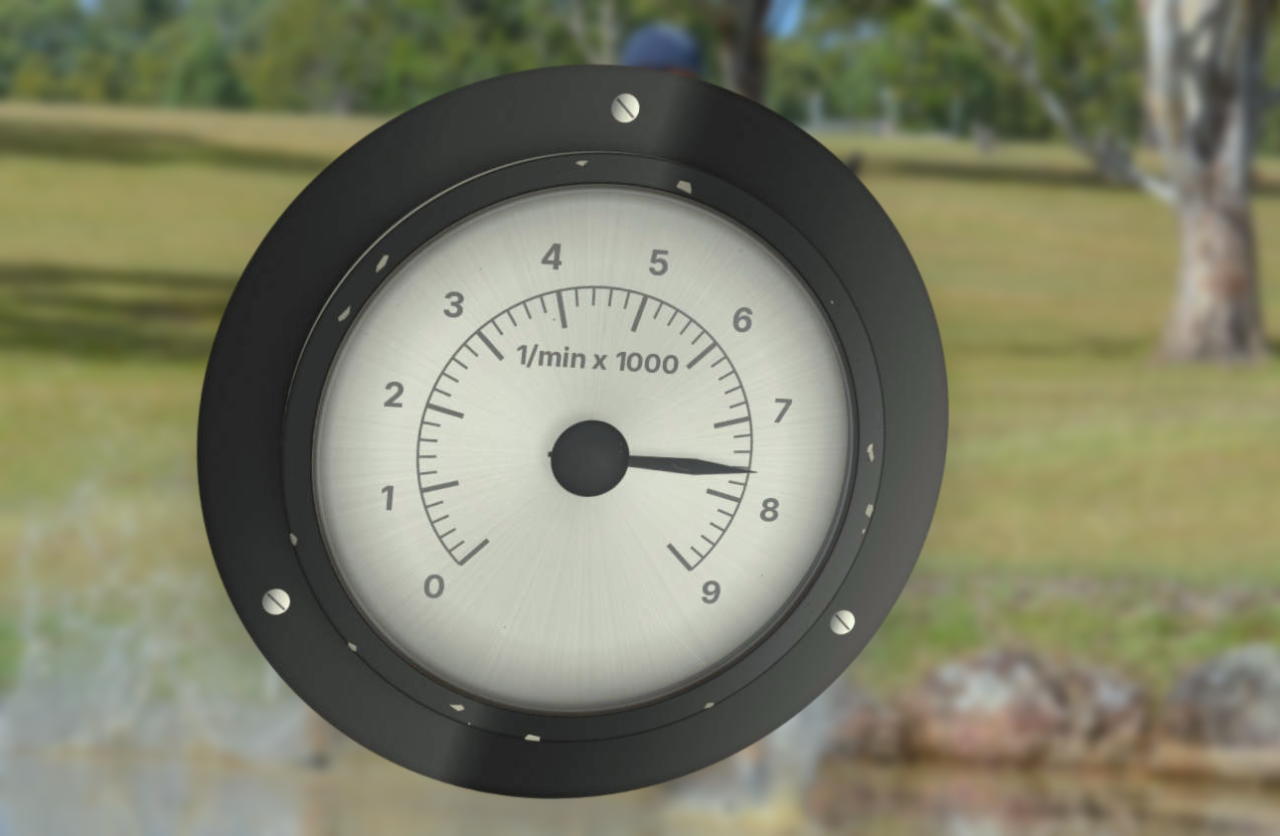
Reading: 7600 rpm
